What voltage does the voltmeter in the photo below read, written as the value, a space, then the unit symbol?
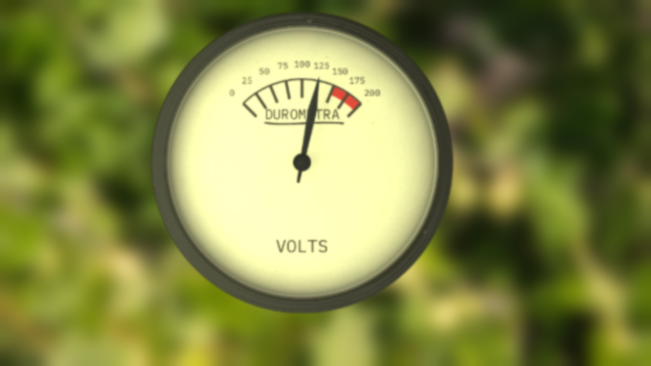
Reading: 125 V
